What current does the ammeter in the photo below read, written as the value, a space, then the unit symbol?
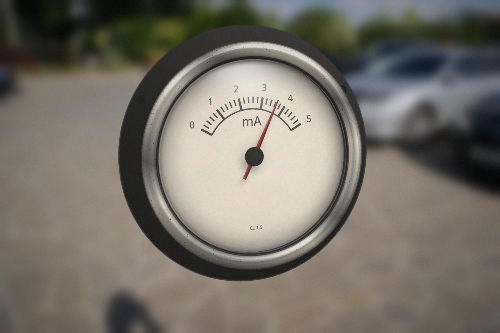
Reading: 3.6 mA
